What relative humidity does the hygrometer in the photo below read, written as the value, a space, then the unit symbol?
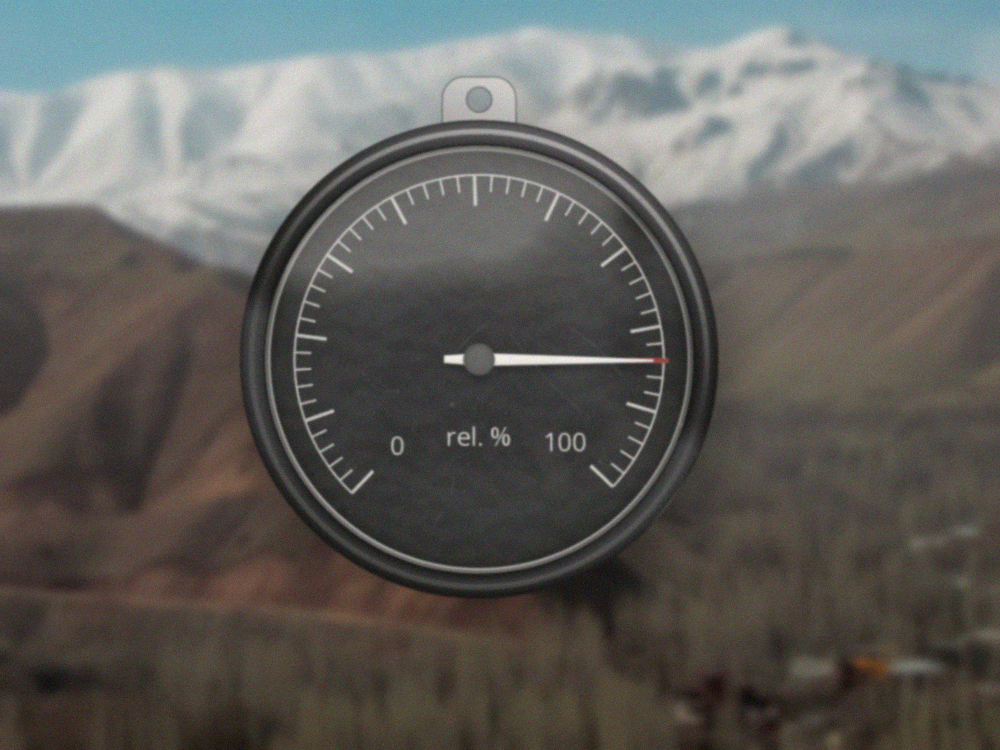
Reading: 84 %
